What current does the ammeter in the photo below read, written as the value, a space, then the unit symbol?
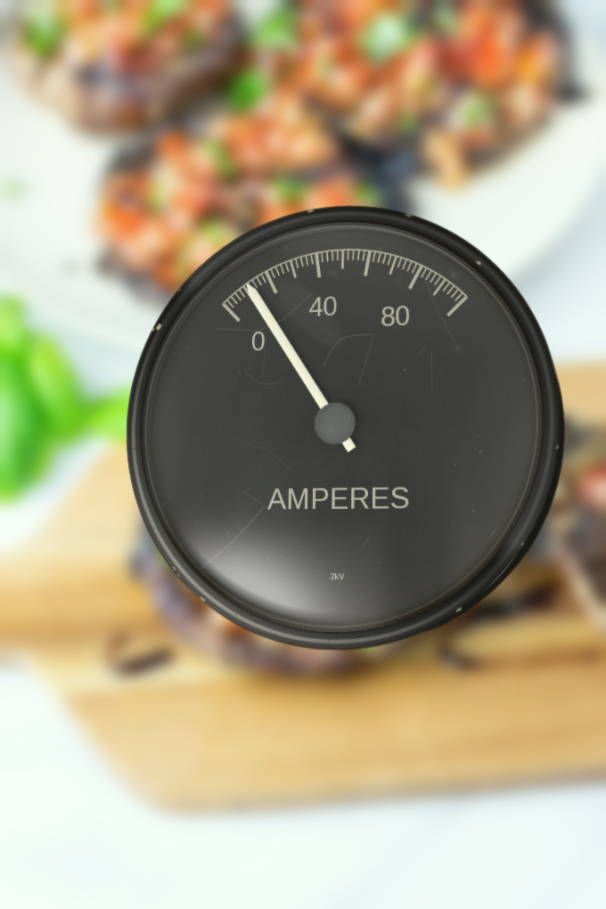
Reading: 12 A
